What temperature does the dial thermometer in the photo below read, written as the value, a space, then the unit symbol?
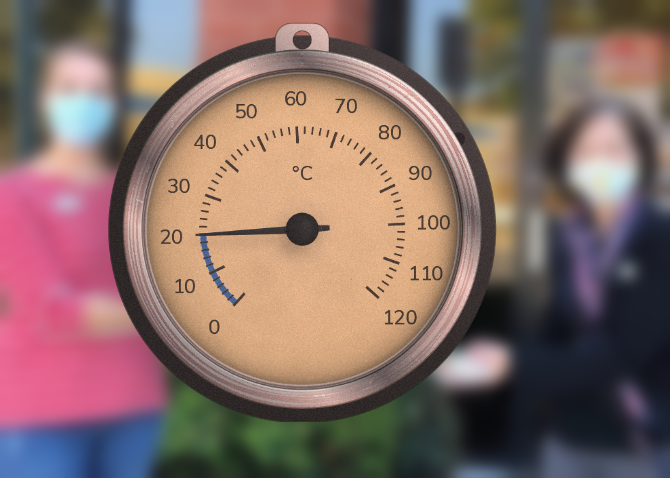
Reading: 20 °C
